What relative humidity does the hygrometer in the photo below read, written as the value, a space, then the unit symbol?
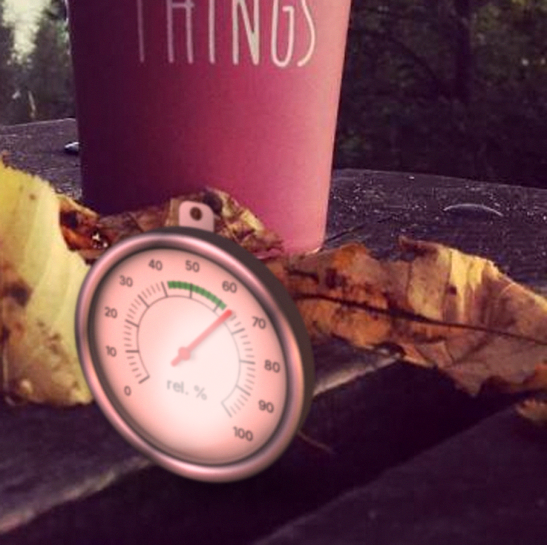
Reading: 64 %
